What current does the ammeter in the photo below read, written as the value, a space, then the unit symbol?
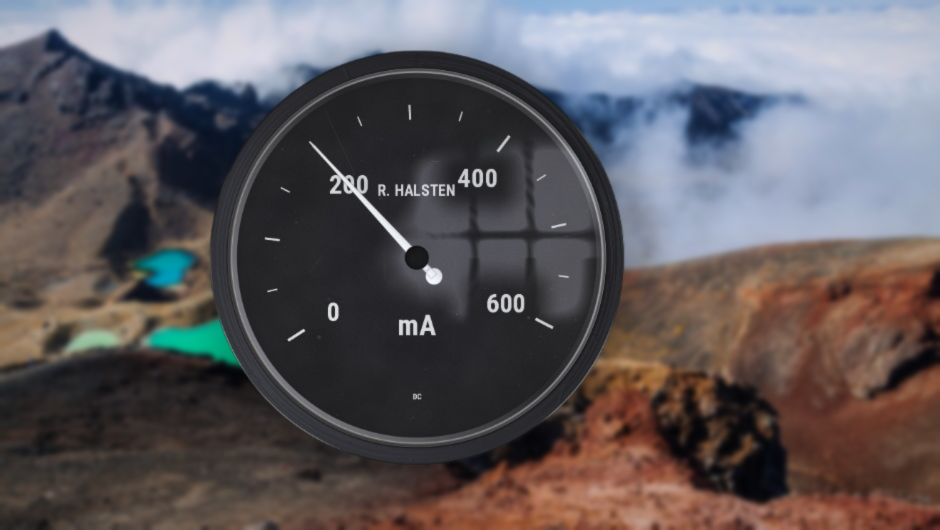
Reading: 200 mA
